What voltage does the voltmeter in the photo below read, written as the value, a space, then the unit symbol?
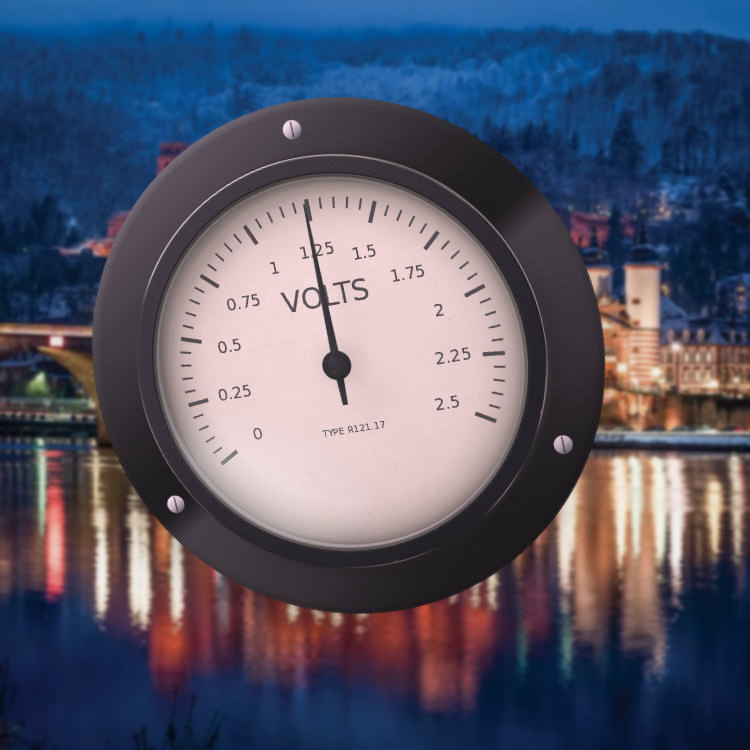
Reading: 1.25 V
